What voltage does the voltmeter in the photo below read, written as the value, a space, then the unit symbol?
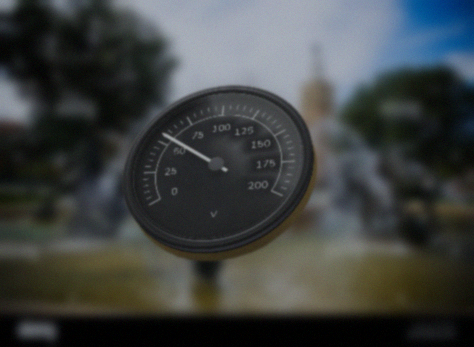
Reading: 55 V
